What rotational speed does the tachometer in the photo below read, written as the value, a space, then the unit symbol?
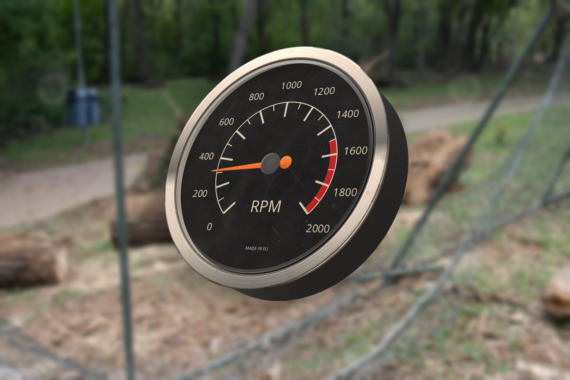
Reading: 300 rpm
